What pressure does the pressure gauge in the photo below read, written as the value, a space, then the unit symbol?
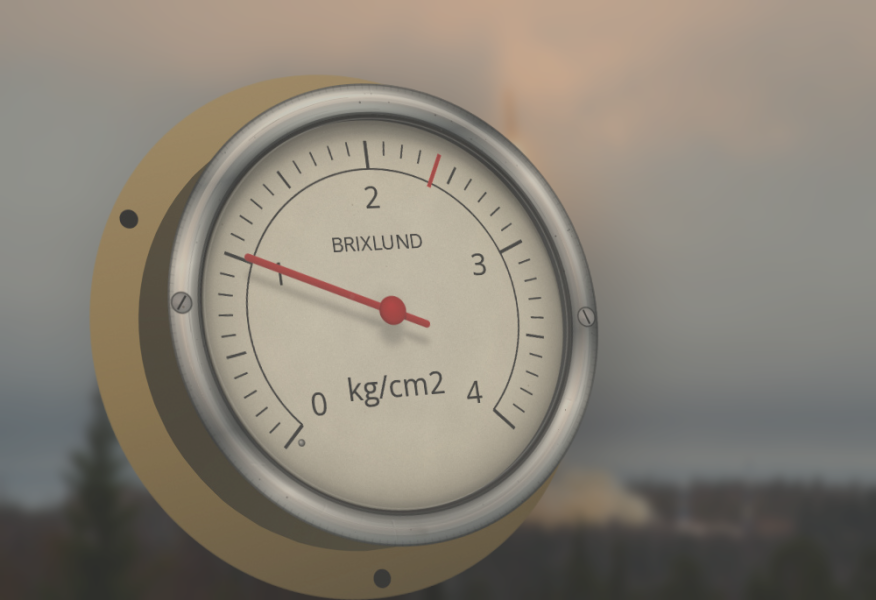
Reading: 1 kg/cm²
